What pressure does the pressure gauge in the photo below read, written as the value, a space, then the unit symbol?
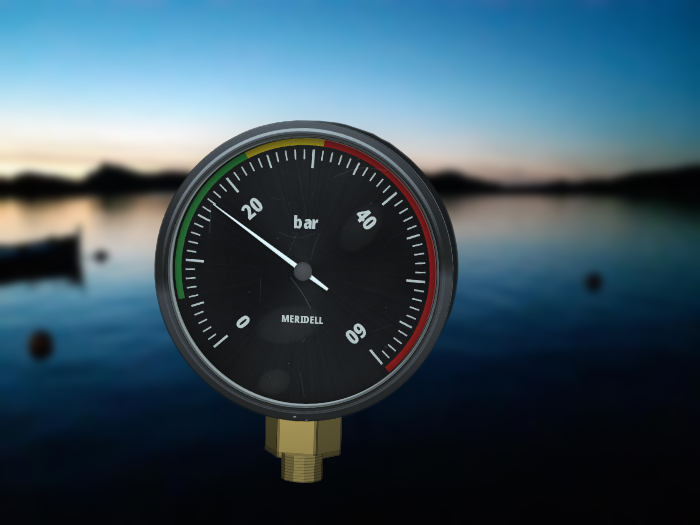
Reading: 17 bar
